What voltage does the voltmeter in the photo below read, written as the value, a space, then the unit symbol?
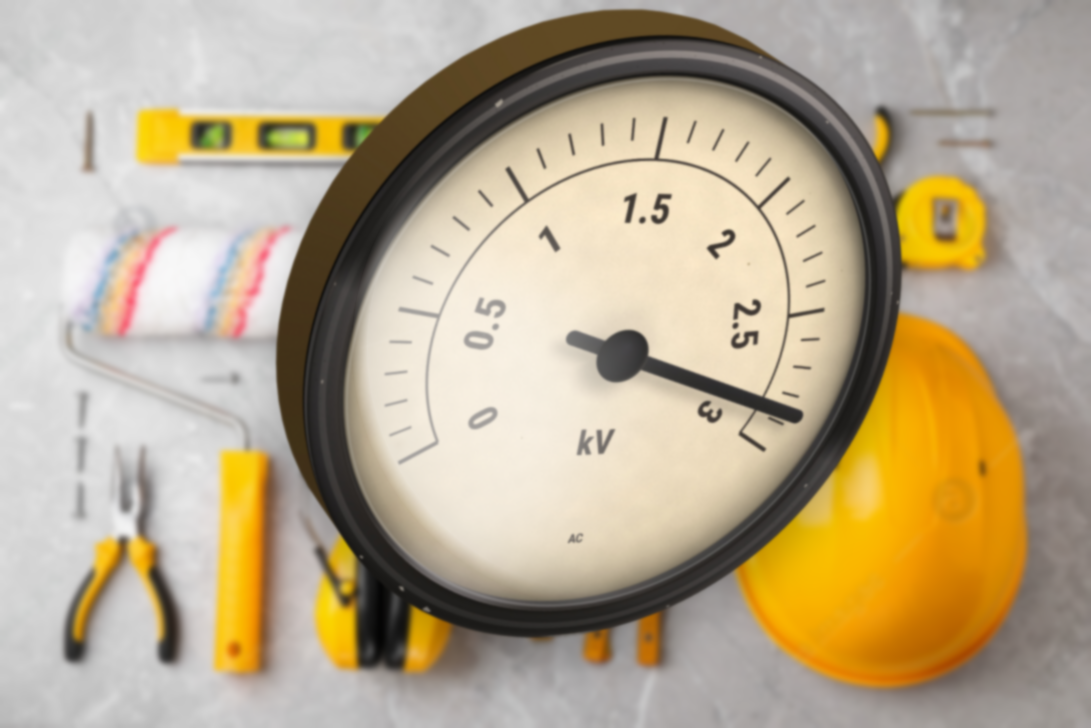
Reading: 2.85 kV
